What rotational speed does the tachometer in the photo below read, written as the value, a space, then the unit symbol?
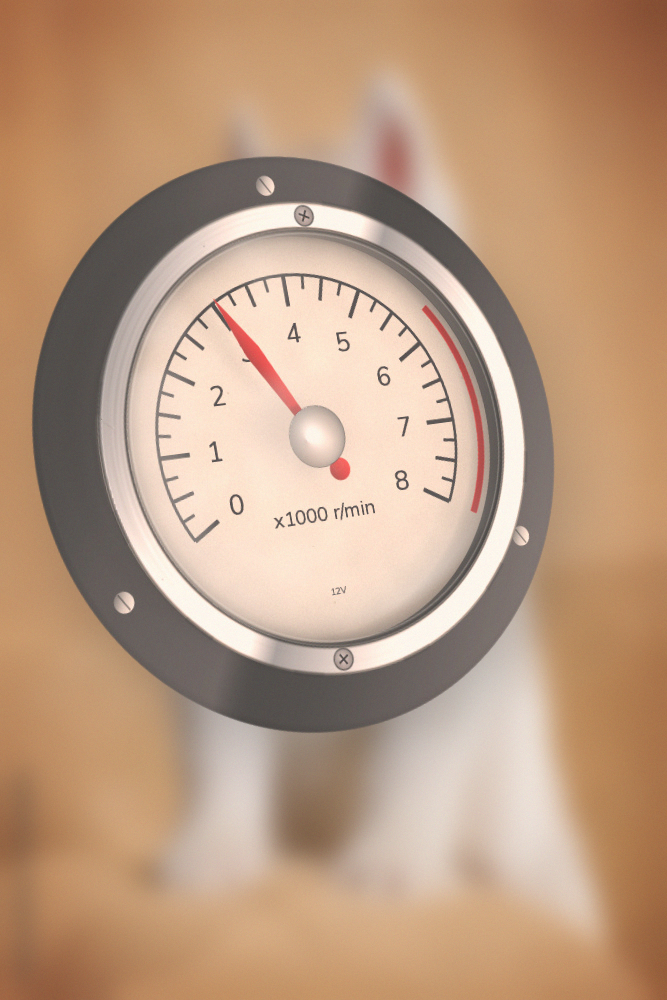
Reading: 3000 rpm
